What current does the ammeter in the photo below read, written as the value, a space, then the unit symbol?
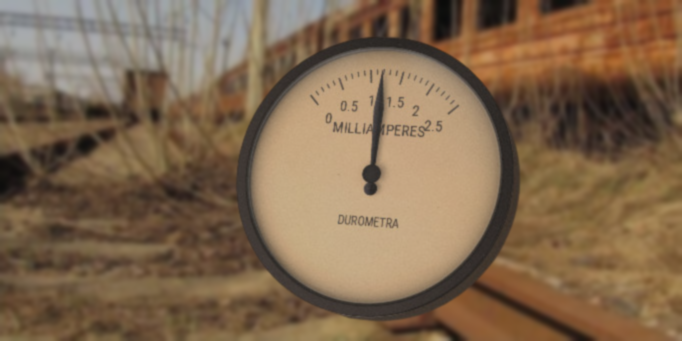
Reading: 1.2 mA
